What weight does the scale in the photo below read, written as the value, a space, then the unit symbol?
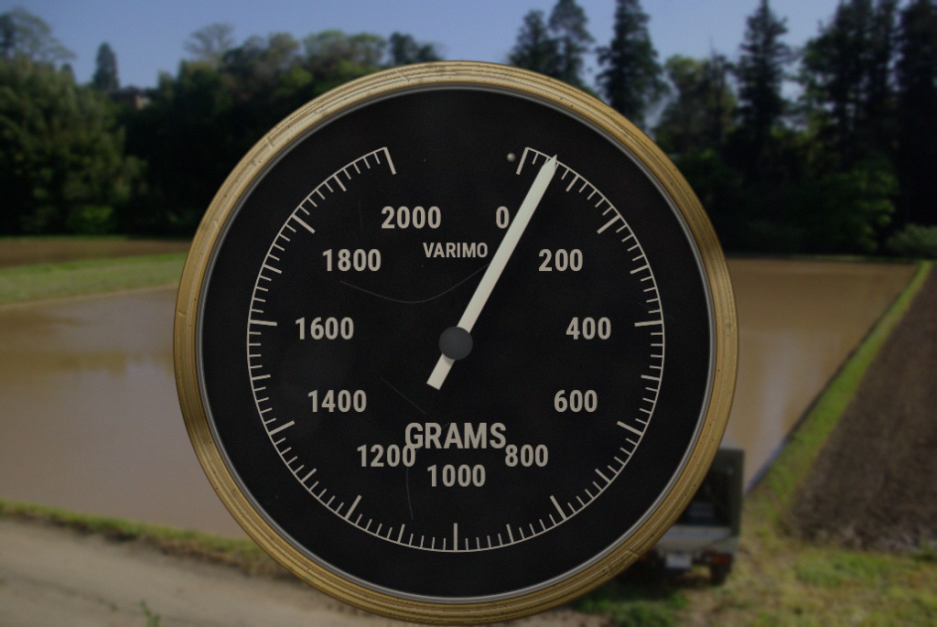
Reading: 50 g
